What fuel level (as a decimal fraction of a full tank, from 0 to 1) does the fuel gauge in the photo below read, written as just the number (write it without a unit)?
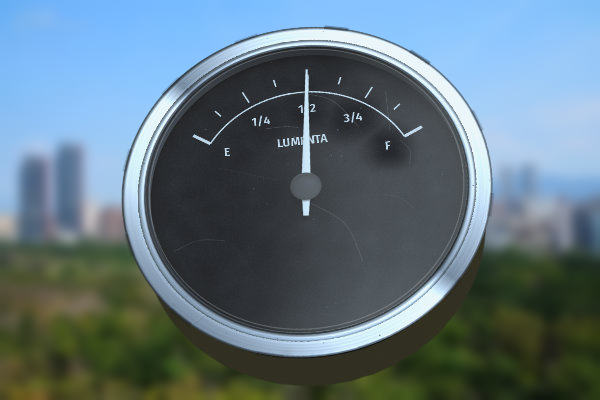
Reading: 0.5
